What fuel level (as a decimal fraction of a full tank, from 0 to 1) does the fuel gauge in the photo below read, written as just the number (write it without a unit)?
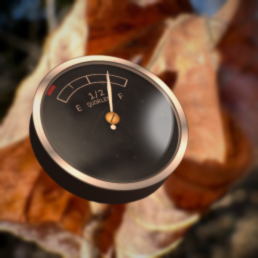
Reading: 0.75
